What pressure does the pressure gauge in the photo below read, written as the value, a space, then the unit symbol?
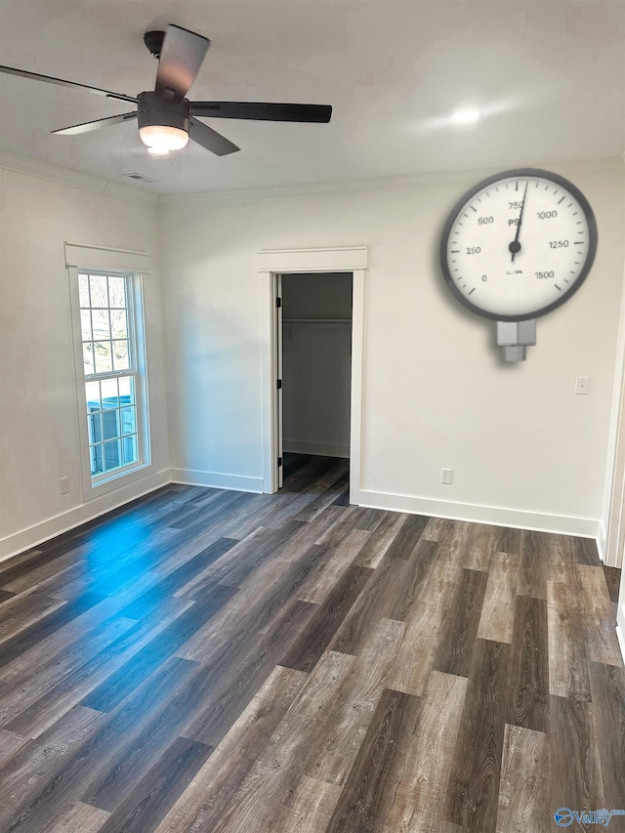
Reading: 800 psi
